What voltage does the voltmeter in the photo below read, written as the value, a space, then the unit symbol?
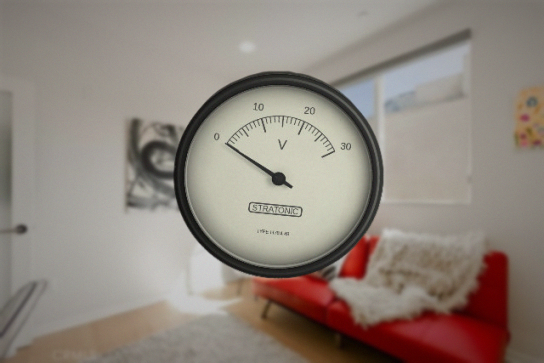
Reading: 0 V
